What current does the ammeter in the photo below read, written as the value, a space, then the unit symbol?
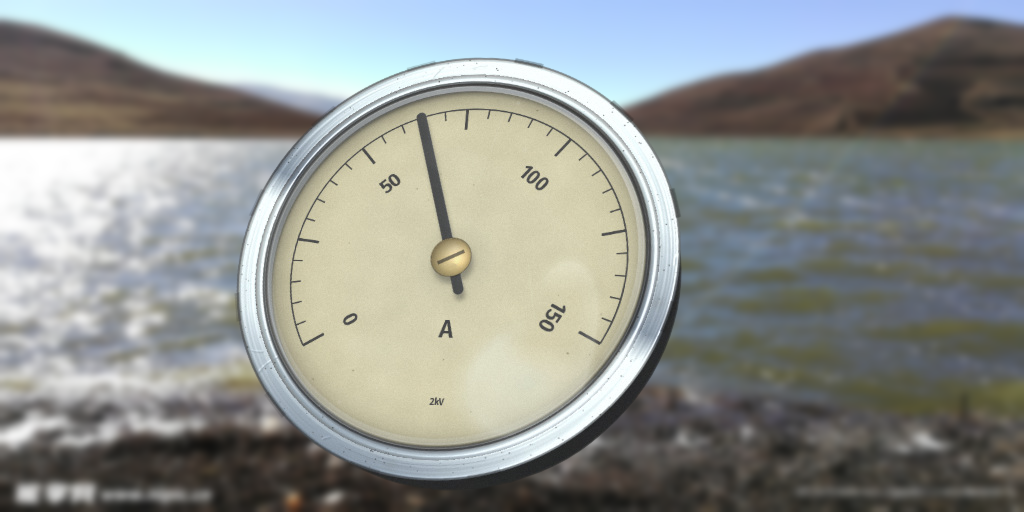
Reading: 65 A
